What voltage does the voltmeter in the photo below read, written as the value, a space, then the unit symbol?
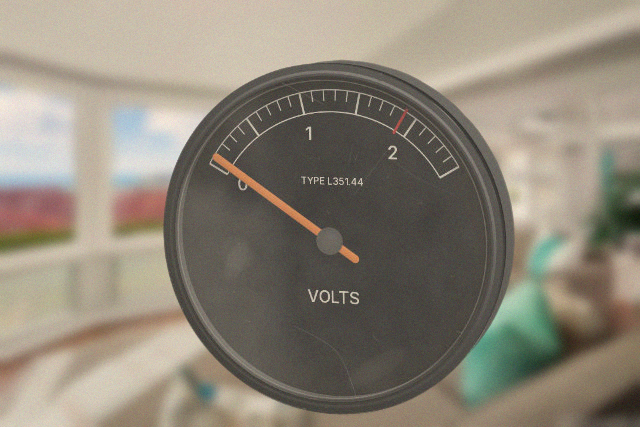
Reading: 0.1 V
